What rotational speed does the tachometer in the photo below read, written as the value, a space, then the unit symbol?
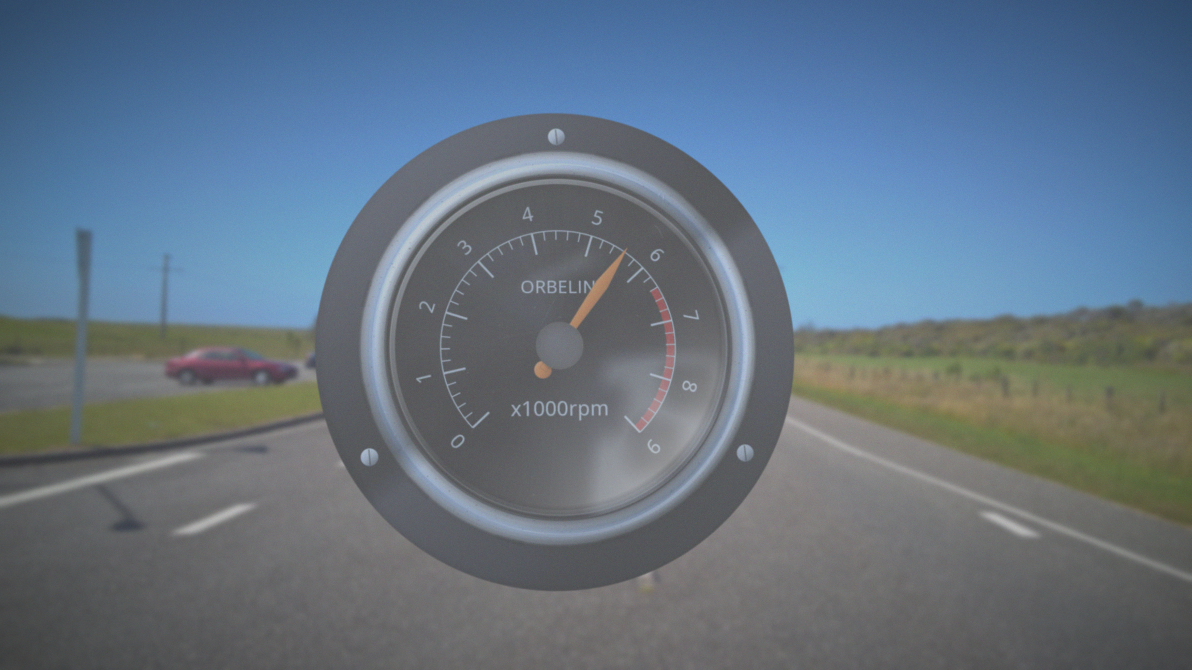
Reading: 5600 rpm
